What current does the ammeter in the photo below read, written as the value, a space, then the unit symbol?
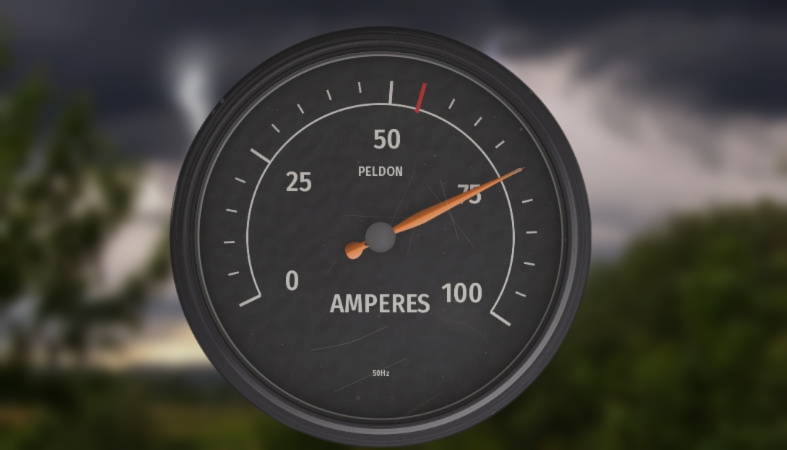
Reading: 75 A
